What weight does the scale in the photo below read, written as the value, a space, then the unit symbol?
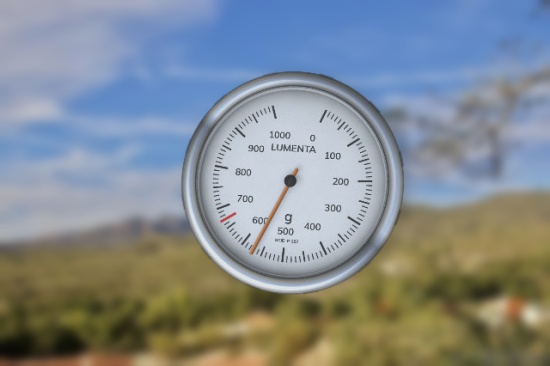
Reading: 570 g
